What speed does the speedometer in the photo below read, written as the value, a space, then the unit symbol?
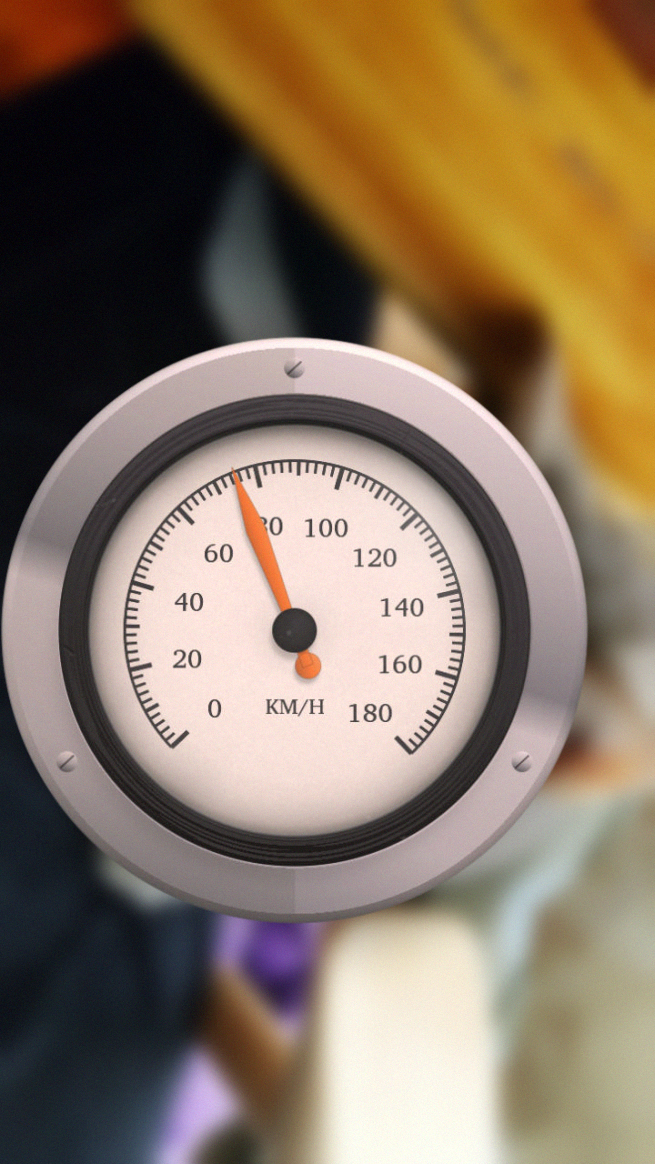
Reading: 75 km/h
